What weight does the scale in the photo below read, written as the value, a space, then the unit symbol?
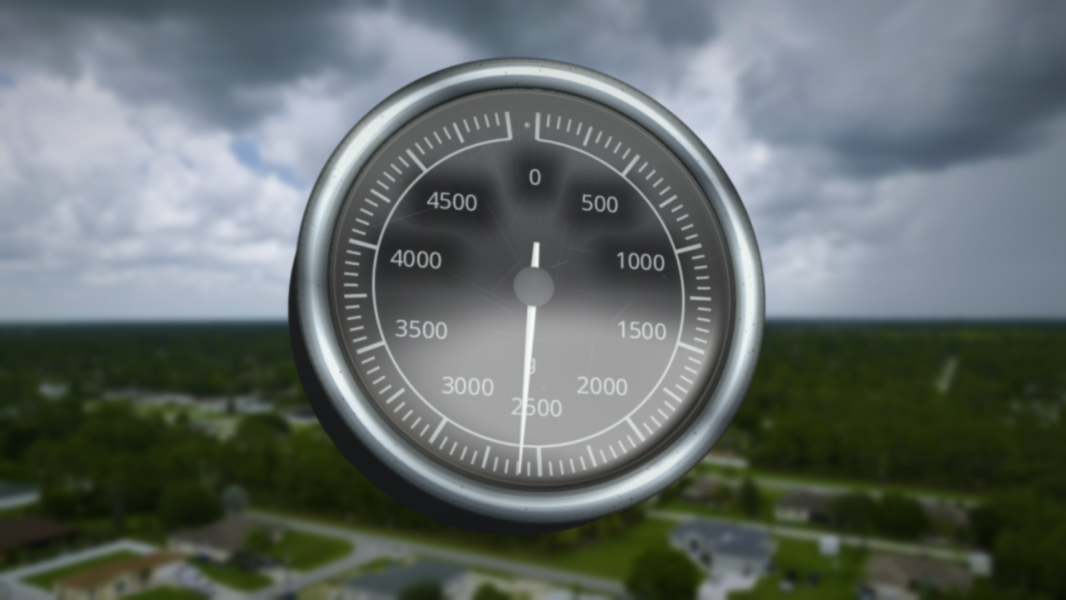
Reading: 2600 g
